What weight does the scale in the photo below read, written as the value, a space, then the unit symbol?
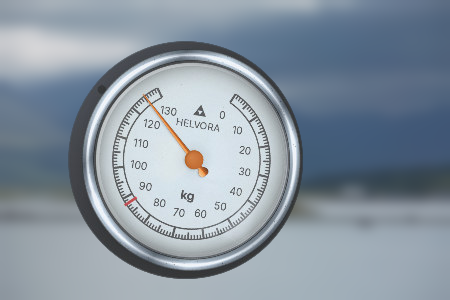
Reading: 125 kg
